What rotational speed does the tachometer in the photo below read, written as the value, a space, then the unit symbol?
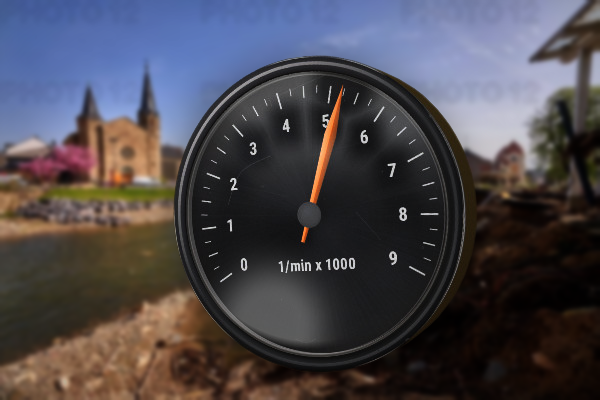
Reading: 5250 rpm
